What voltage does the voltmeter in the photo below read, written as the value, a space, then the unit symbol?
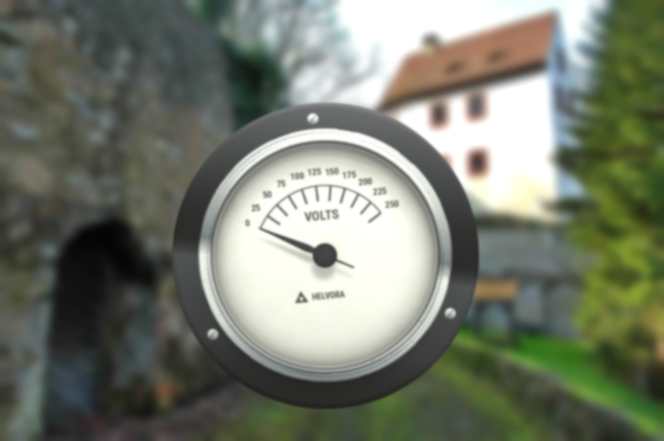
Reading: 0 V
